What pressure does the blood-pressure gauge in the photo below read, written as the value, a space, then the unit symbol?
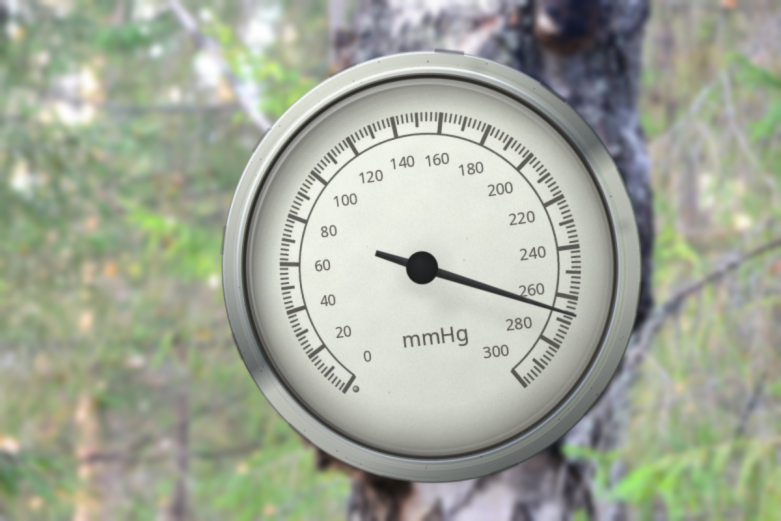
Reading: 266 mmHg
